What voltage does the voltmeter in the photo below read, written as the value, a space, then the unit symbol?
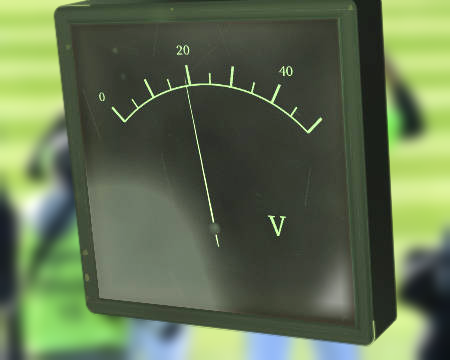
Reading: 20 V
